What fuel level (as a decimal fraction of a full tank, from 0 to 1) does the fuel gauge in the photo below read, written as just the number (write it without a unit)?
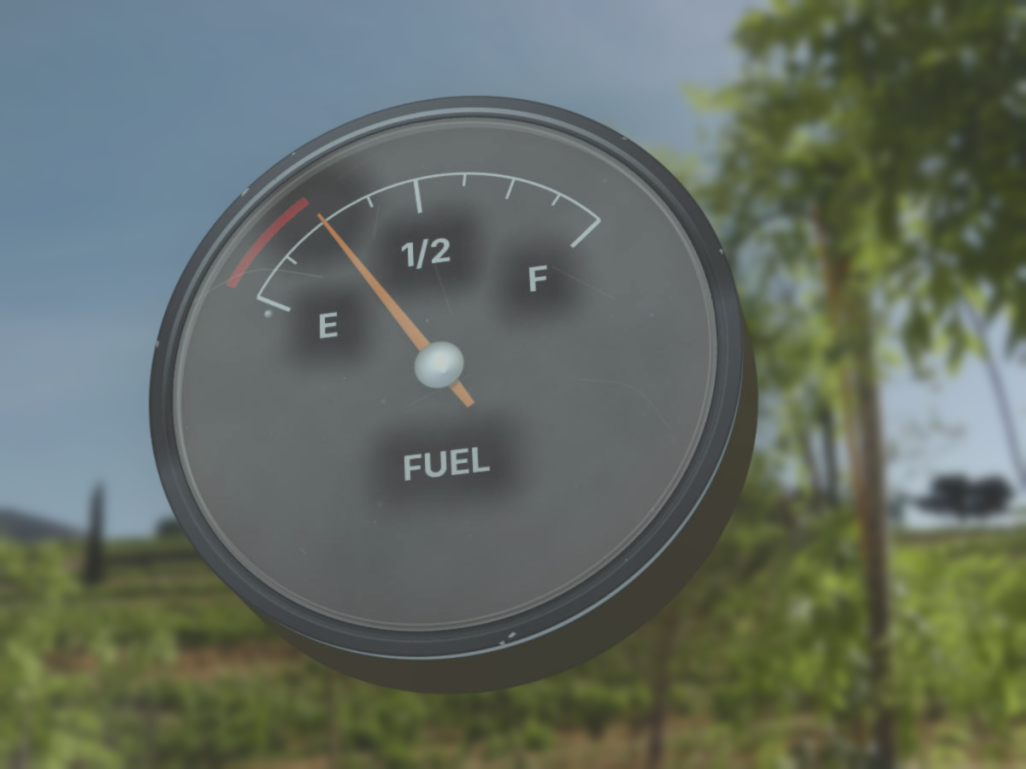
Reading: 0.25
